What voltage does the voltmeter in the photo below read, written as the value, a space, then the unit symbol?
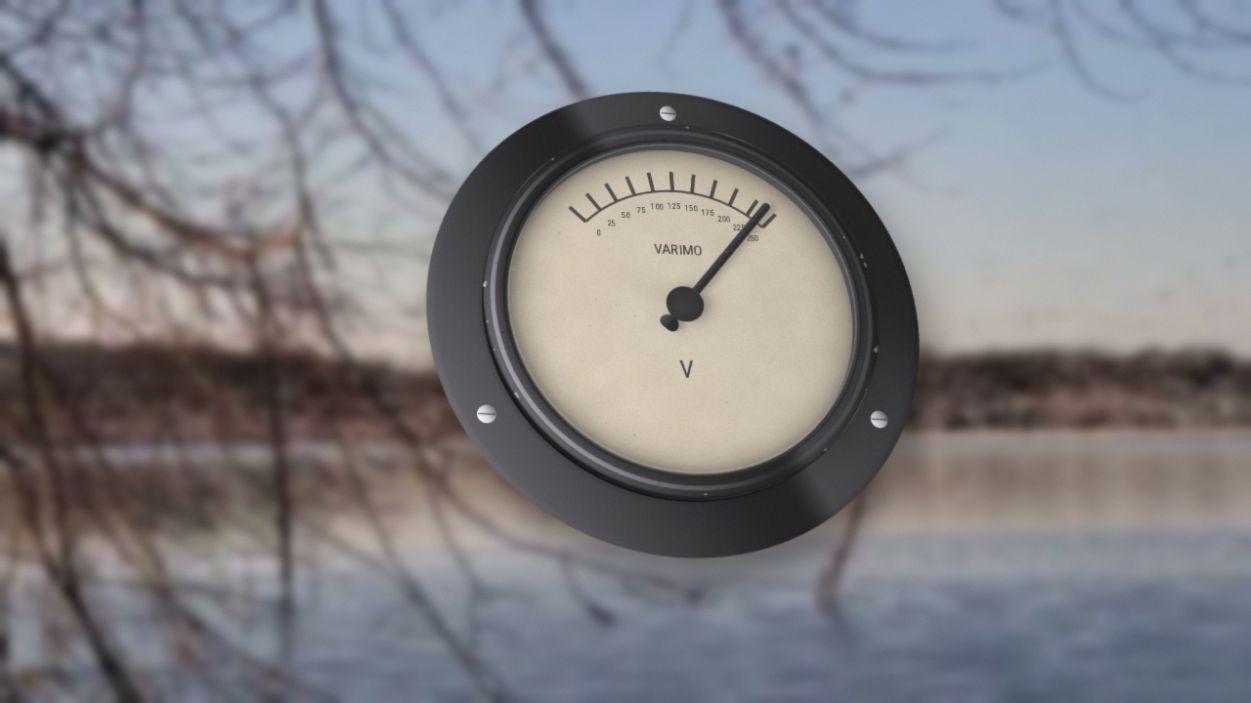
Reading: 237.5 V
